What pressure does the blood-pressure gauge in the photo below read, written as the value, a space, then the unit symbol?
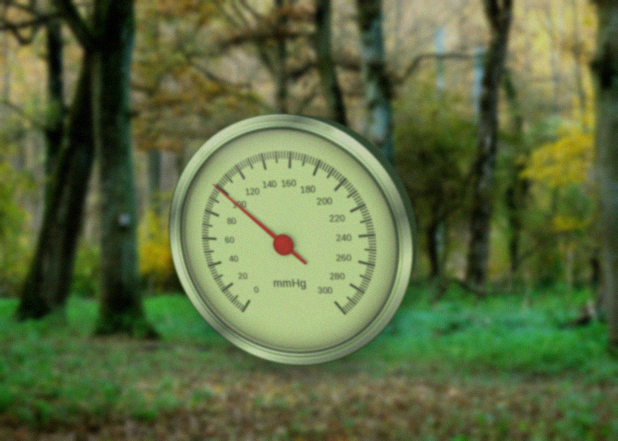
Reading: 100 mmHg
